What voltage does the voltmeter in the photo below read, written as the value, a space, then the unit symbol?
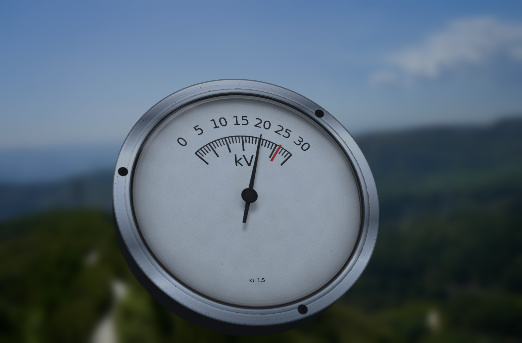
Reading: 20 kV
